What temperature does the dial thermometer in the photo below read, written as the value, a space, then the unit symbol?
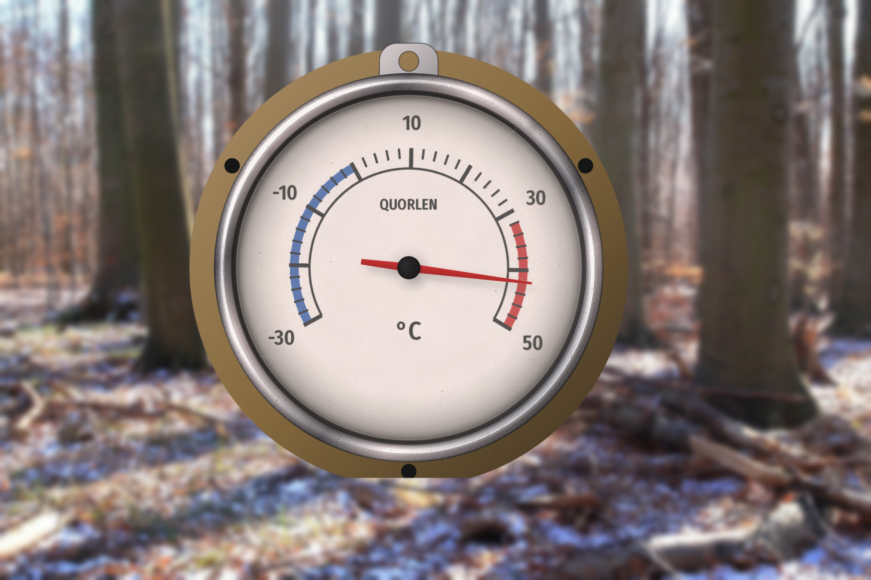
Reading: 42 °C
